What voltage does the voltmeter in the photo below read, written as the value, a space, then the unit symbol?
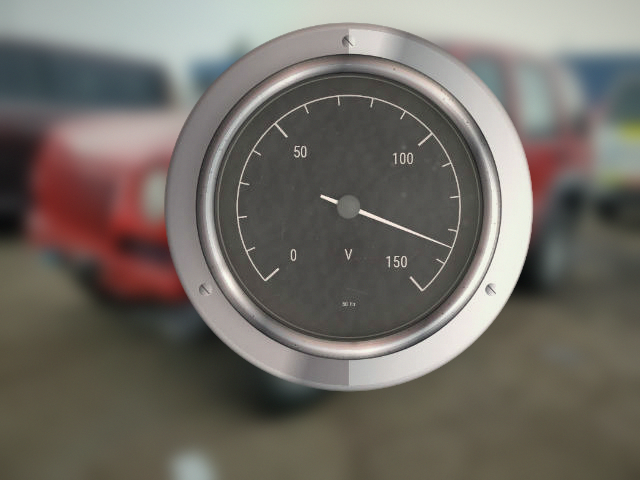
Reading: 135 V
